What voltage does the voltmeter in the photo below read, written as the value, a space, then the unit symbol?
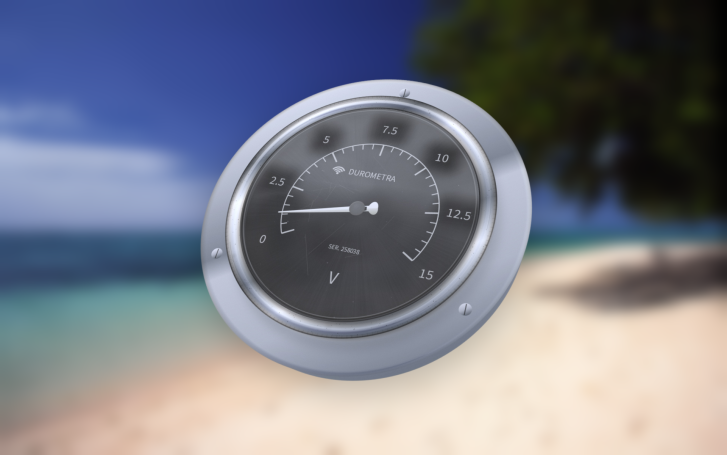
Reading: 1 V
